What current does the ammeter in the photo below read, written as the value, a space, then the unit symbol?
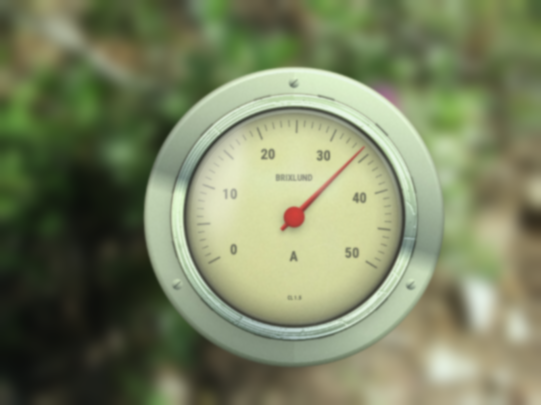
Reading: 34 A
